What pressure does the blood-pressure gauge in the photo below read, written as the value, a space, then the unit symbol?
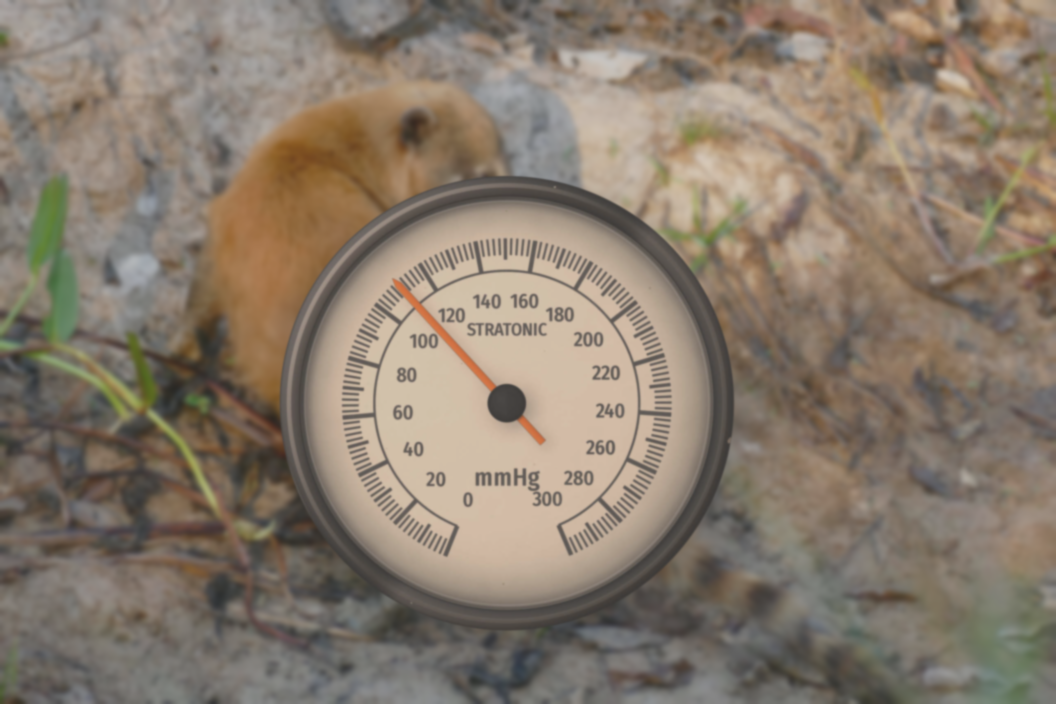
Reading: 110 mmHg
